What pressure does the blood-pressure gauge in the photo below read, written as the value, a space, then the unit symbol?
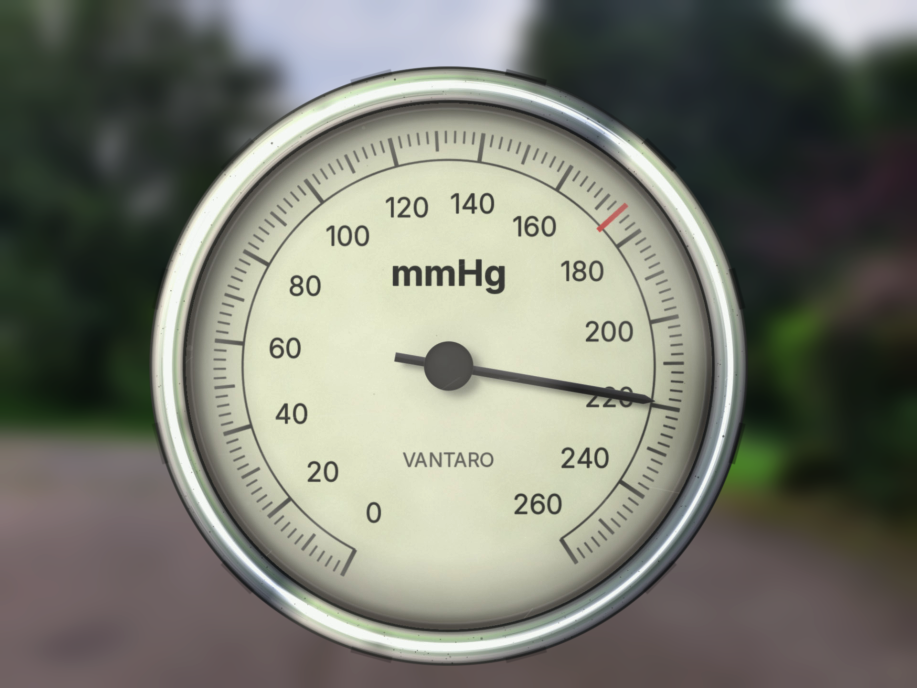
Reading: 219 mmHg
